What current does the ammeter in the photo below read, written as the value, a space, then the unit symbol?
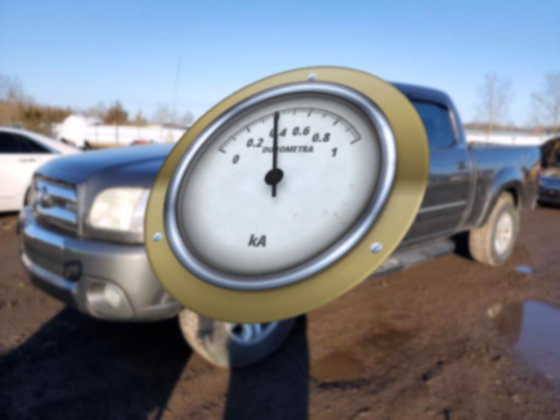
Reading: 0.4 kA
